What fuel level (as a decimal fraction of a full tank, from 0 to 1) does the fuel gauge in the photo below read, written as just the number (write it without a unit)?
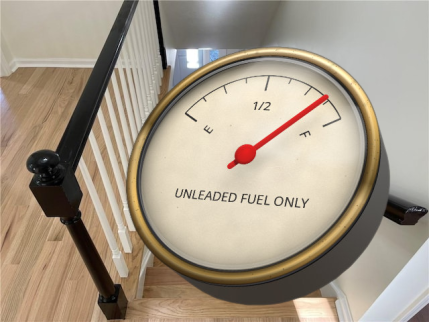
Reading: 0.875
